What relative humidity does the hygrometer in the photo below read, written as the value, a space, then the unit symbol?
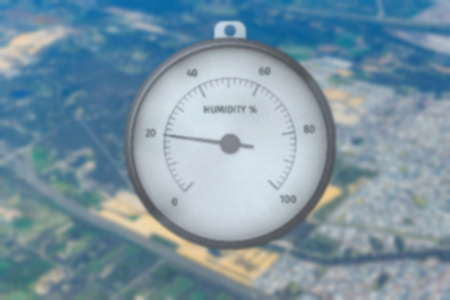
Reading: 20 %
